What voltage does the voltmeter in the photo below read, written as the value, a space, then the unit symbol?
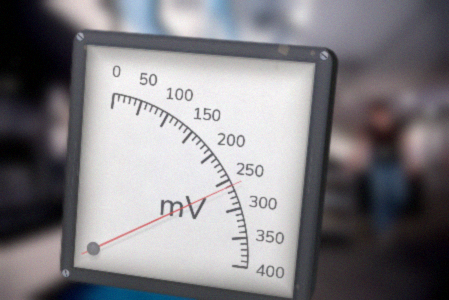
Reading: 260 mV
